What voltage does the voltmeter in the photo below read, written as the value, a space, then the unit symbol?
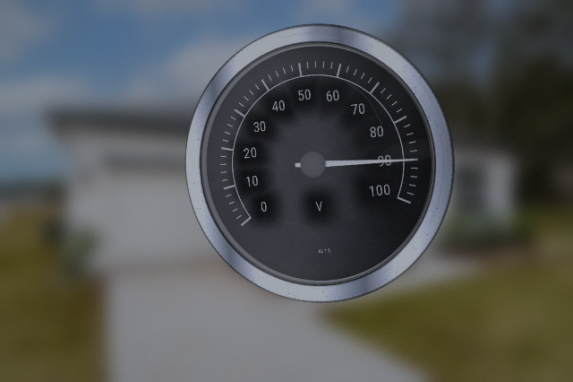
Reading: 90 V
